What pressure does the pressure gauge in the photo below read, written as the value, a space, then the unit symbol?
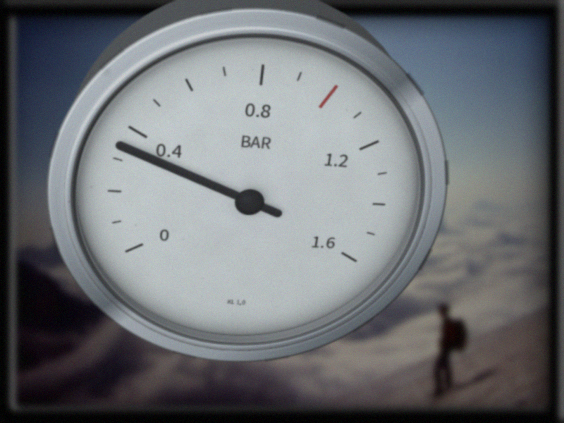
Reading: 0.35 bar
